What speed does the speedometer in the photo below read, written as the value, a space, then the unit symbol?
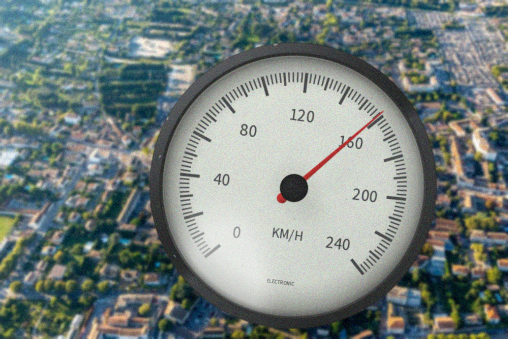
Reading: 158 km/h
